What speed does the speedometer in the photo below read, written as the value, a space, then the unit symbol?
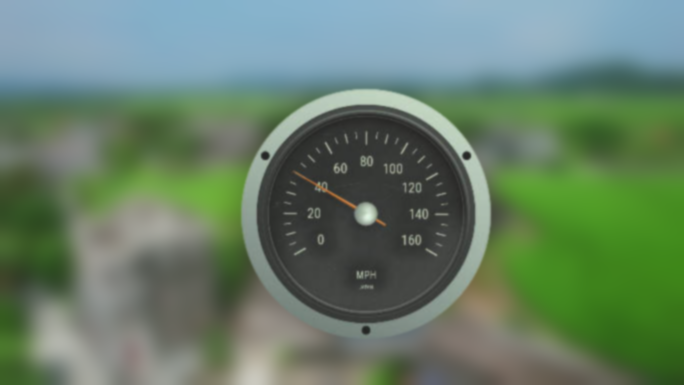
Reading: 40 mph
